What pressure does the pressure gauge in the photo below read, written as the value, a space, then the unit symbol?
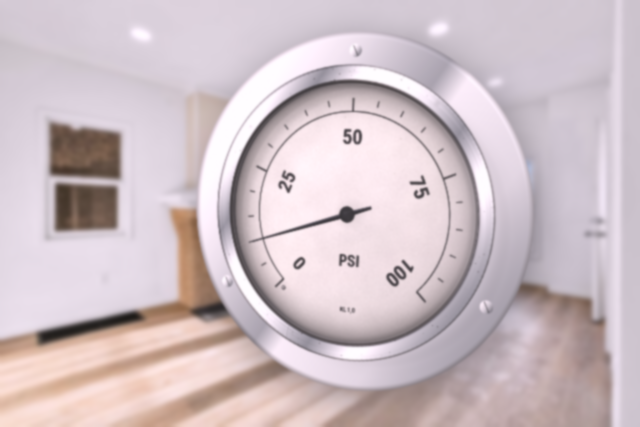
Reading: 10 psi
